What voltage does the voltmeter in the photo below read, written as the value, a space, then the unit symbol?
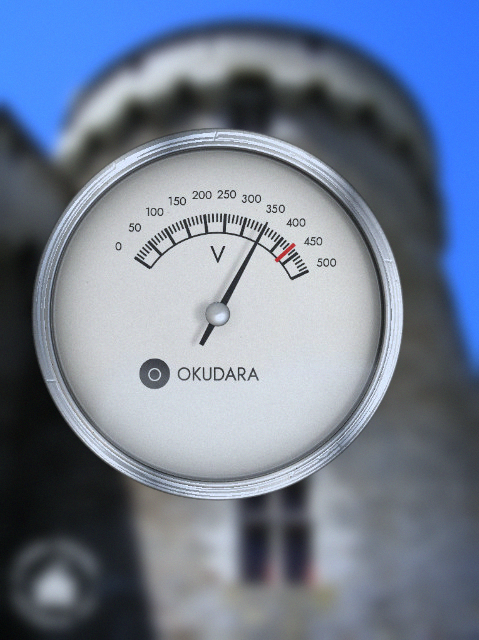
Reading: 350 V
